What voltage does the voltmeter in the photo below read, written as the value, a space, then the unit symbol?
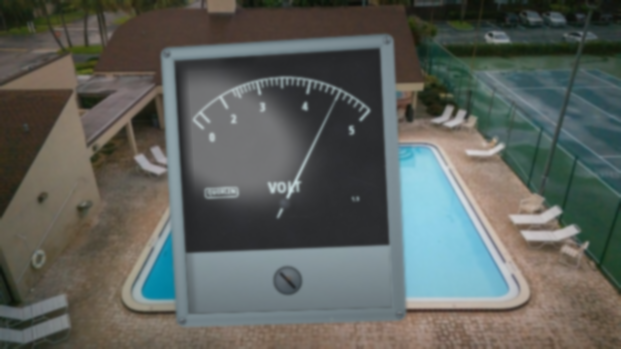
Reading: 4.5 V
